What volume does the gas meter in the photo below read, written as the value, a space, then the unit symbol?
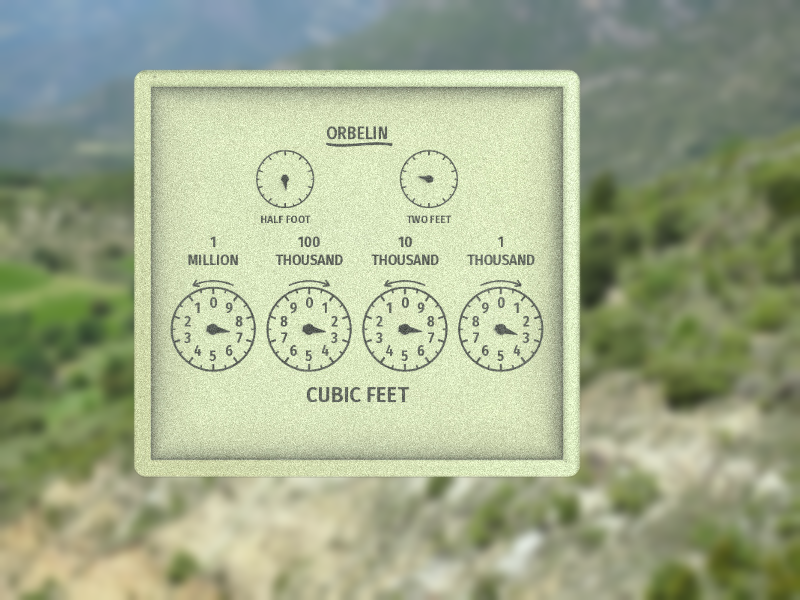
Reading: 727300 ft³
